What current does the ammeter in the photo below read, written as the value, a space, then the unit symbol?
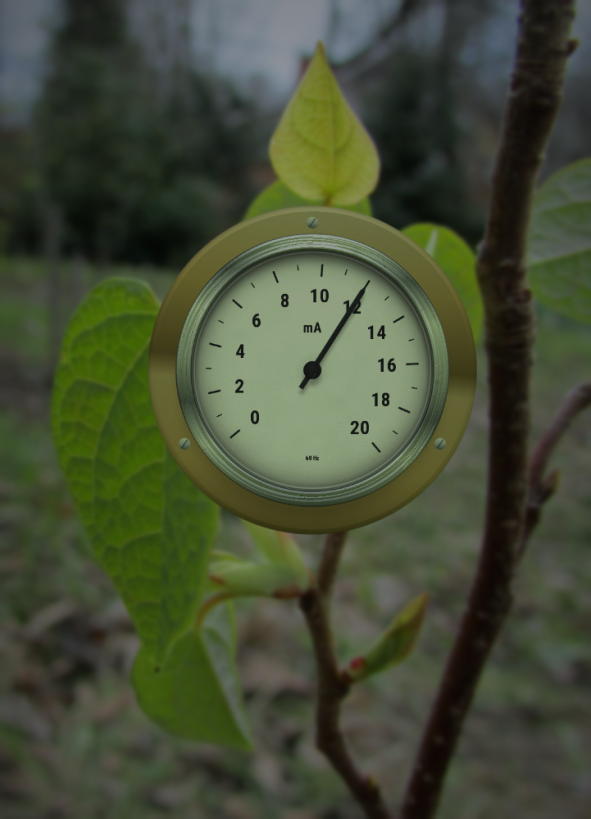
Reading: 12 mA
